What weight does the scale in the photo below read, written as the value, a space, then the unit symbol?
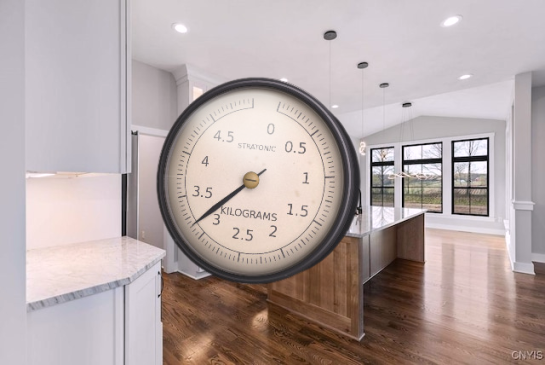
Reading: 3.15 kg
